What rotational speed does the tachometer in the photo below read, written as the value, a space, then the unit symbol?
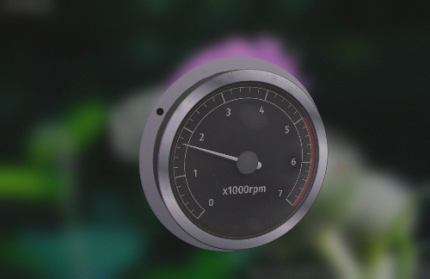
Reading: 1700 rpm
